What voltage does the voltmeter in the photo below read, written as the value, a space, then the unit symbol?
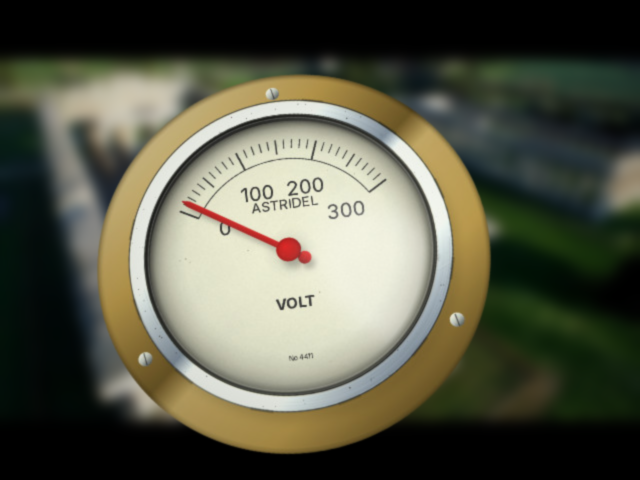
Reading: 10 V
